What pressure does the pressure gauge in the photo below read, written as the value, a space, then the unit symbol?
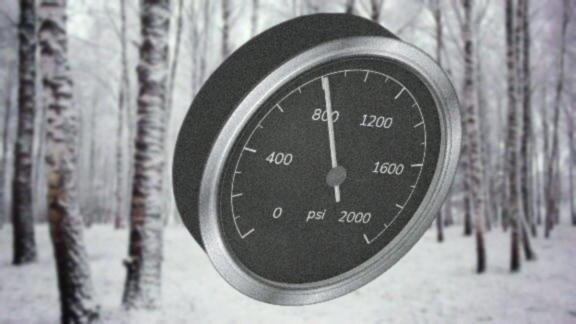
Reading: 800 psi
